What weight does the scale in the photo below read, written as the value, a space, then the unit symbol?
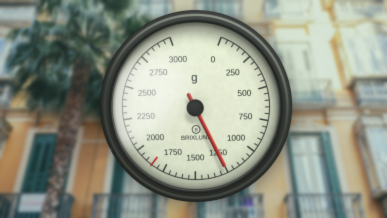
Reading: 1250 g
